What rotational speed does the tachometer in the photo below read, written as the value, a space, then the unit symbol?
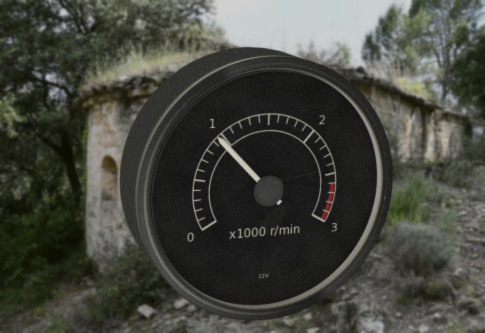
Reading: 950 rpm
